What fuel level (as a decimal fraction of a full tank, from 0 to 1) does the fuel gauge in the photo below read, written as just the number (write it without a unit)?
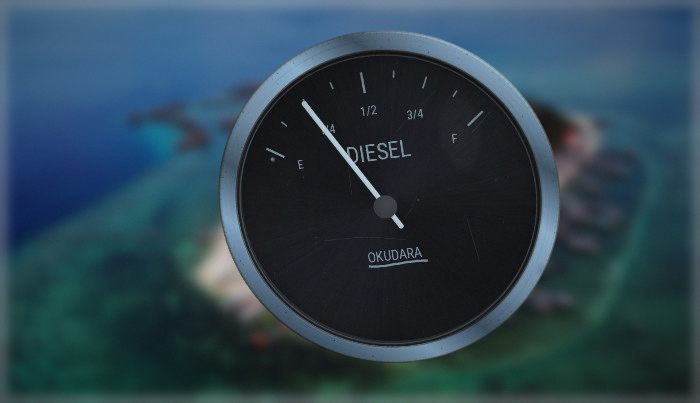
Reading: 0.25
